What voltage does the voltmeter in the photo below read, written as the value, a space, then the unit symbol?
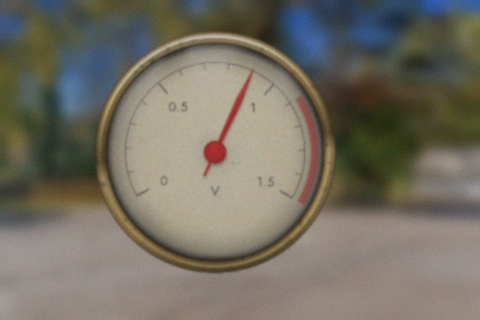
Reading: 0.9 V
